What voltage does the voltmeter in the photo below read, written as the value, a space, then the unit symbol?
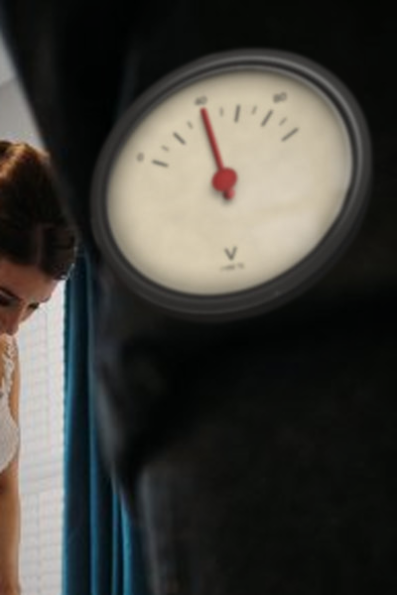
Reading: 40 V
